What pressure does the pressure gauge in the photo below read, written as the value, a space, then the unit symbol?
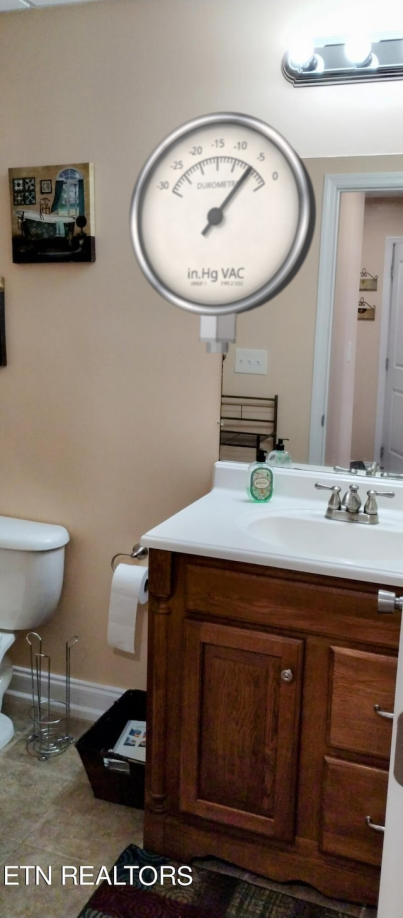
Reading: -5 inHg
